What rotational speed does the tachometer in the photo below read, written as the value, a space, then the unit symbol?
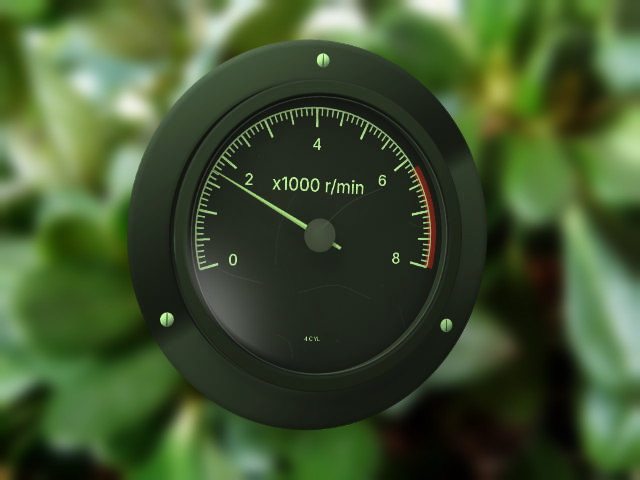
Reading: 1700 rpm
